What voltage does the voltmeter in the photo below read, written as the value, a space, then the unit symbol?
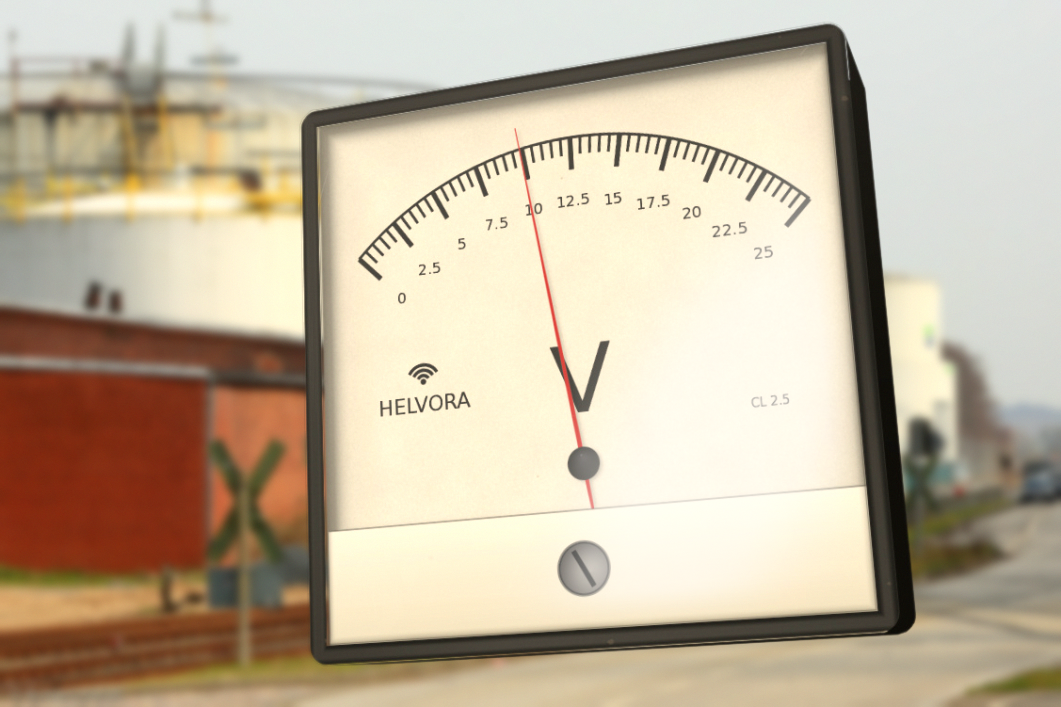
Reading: 10 V
